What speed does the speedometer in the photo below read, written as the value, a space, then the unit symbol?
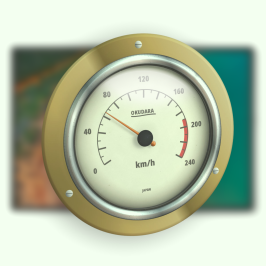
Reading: 65 km/h
